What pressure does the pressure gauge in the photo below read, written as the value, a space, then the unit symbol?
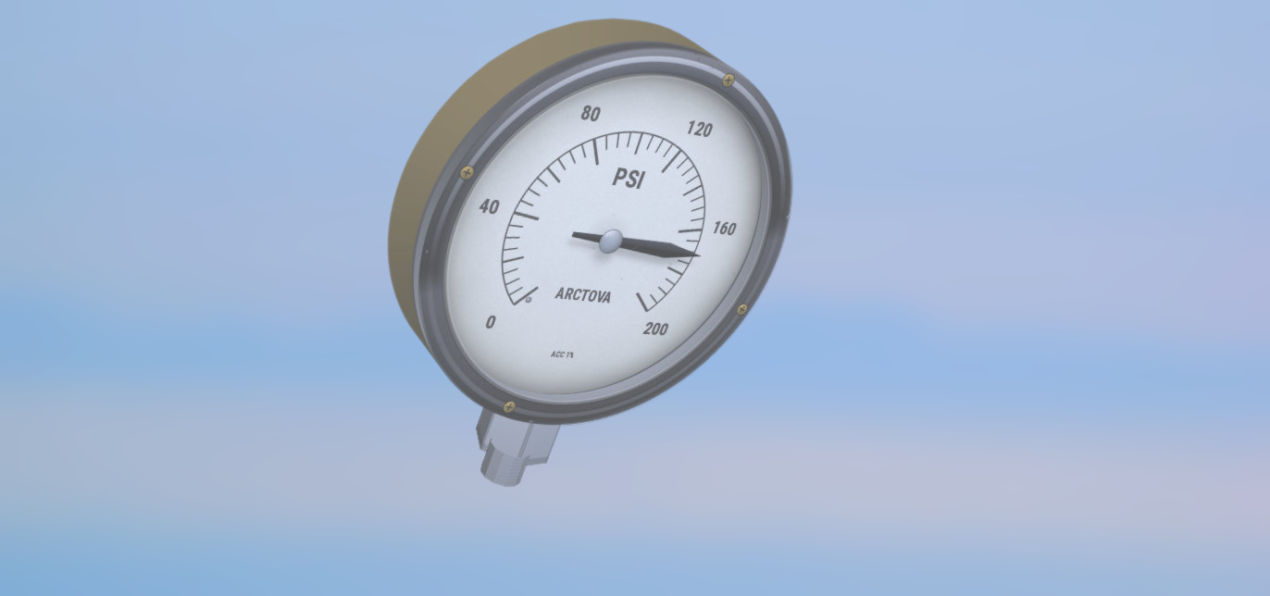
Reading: 170 psi
